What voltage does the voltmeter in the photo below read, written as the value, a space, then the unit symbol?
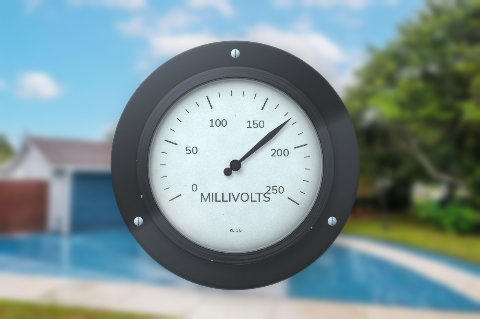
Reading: 175 mV
